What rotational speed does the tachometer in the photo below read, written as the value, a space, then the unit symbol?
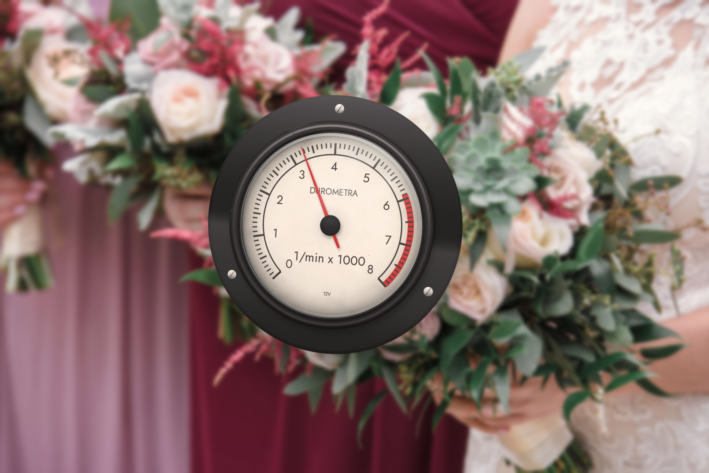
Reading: 3300 rpm
